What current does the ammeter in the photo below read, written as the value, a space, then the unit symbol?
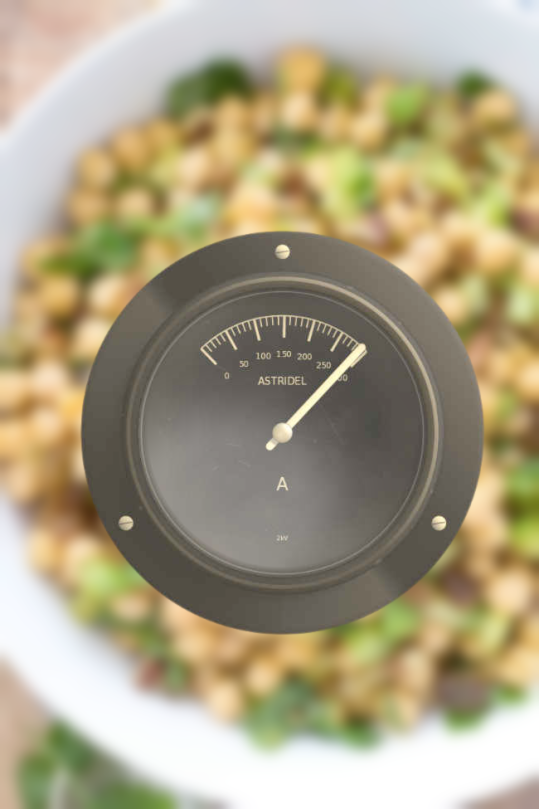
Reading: 290 A
